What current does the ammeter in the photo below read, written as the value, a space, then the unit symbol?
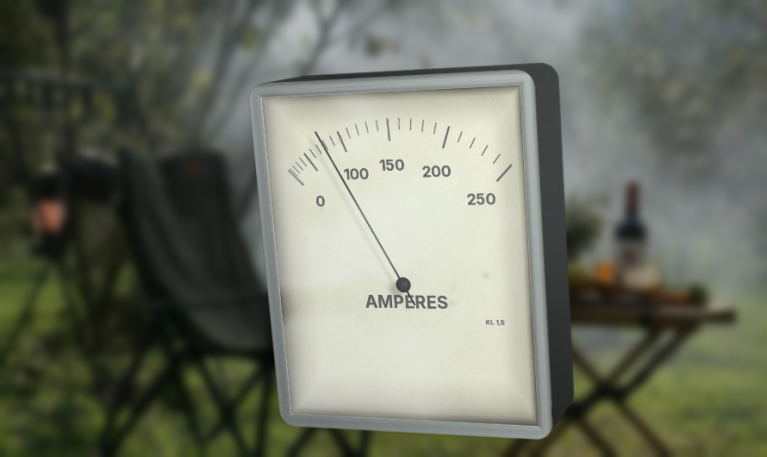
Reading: 80 A
